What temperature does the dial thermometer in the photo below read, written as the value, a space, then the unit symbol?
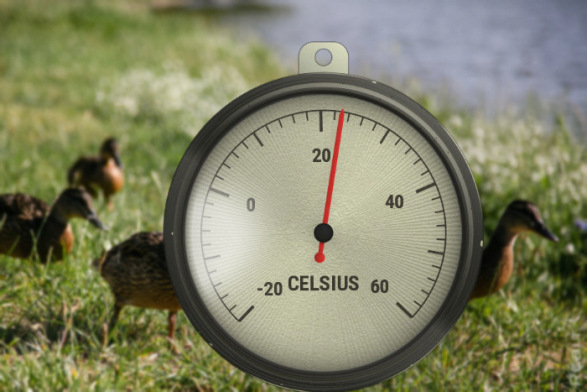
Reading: 23 °C
